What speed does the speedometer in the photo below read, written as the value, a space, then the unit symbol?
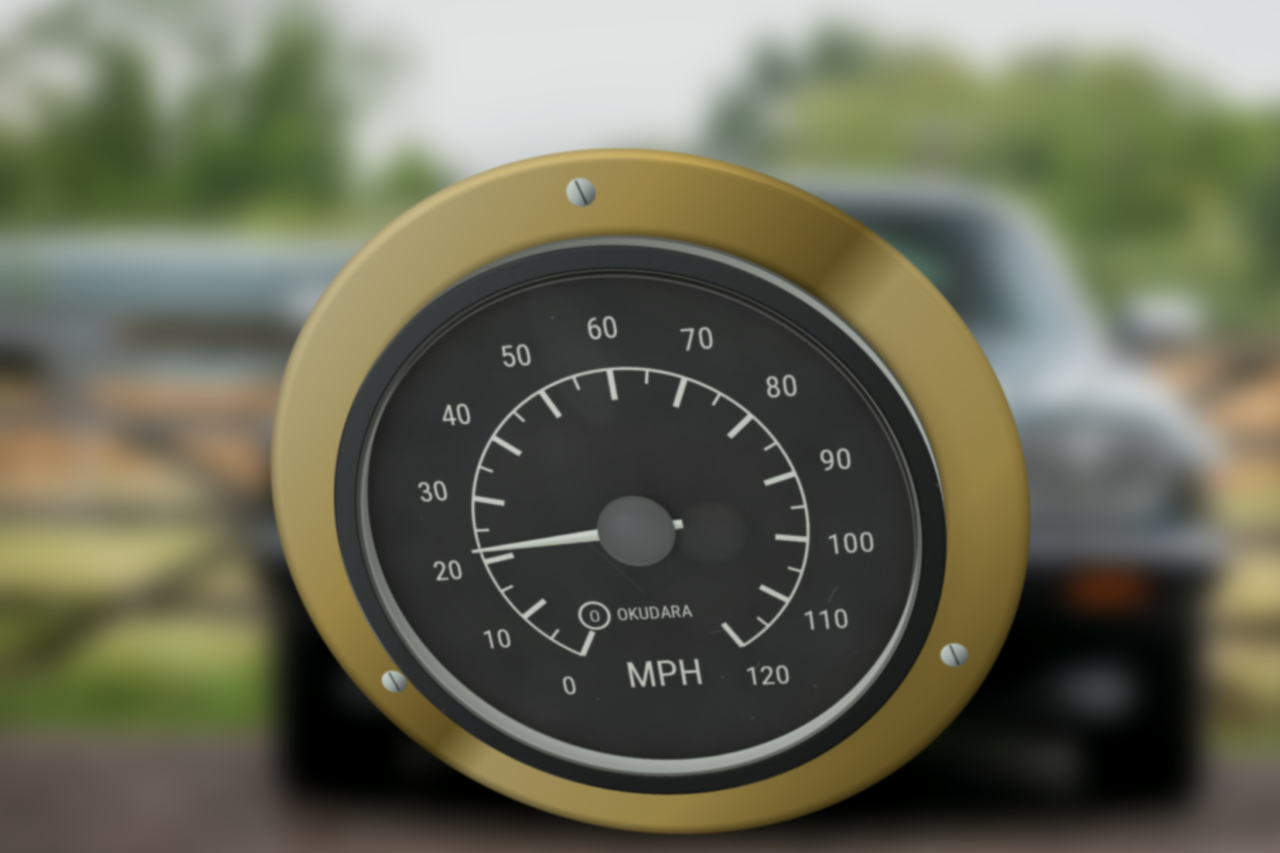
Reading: 22.5 mph
